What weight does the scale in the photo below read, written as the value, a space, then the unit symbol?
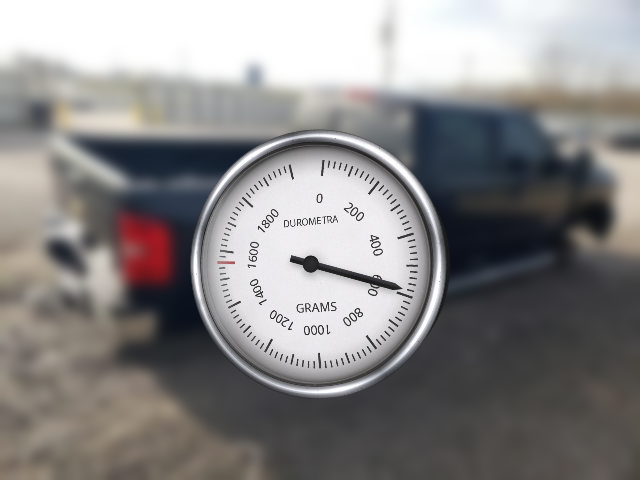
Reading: 580 g
